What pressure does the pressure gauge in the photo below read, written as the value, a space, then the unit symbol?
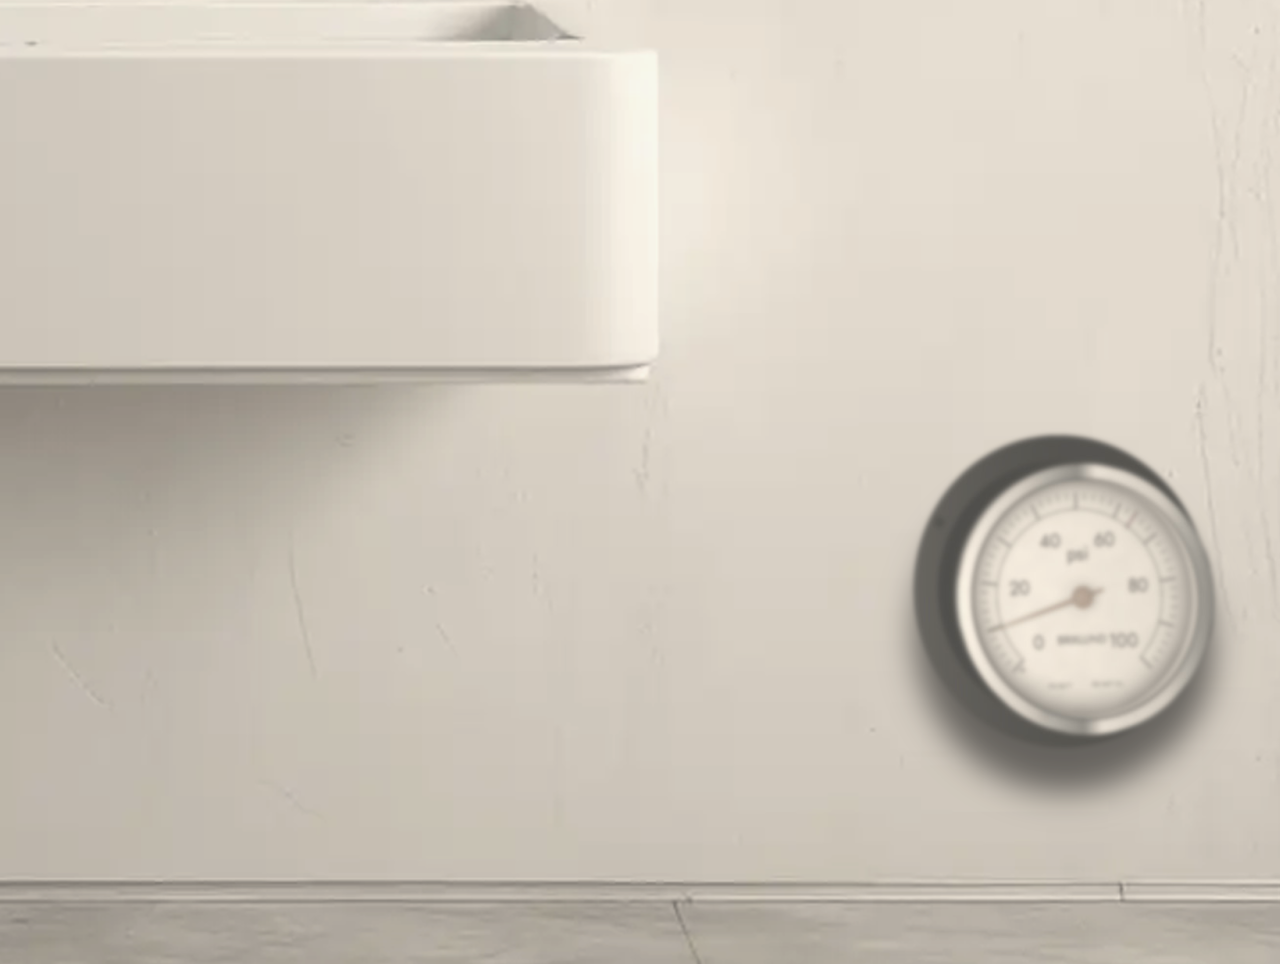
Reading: 10 psi
